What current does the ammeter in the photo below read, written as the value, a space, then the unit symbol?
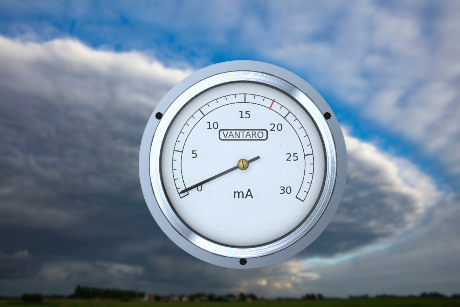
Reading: 0.5 mA
